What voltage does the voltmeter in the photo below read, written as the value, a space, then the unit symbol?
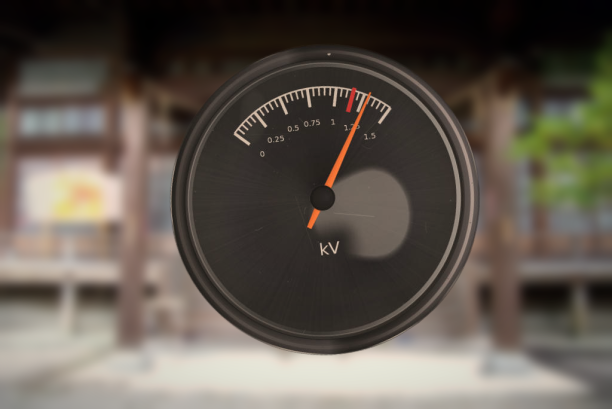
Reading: 1.3 kV
